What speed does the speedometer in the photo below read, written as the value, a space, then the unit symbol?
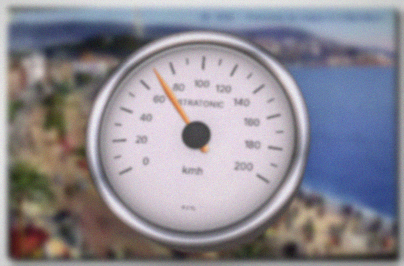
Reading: 70 km/h
